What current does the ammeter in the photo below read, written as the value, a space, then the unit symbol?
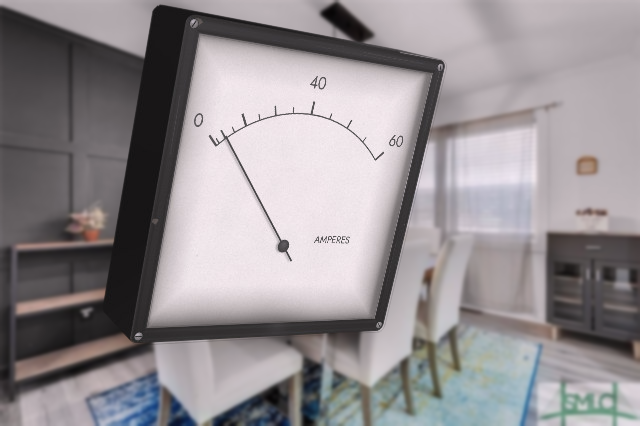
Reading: 10 A
